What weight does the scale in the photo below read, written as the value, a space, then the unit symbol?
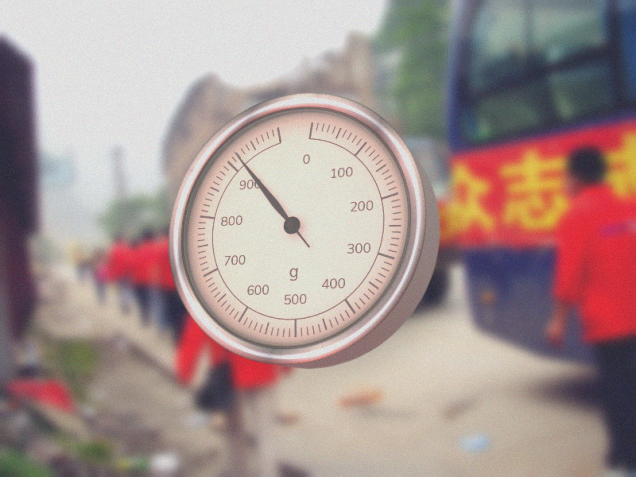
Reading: 920 g
